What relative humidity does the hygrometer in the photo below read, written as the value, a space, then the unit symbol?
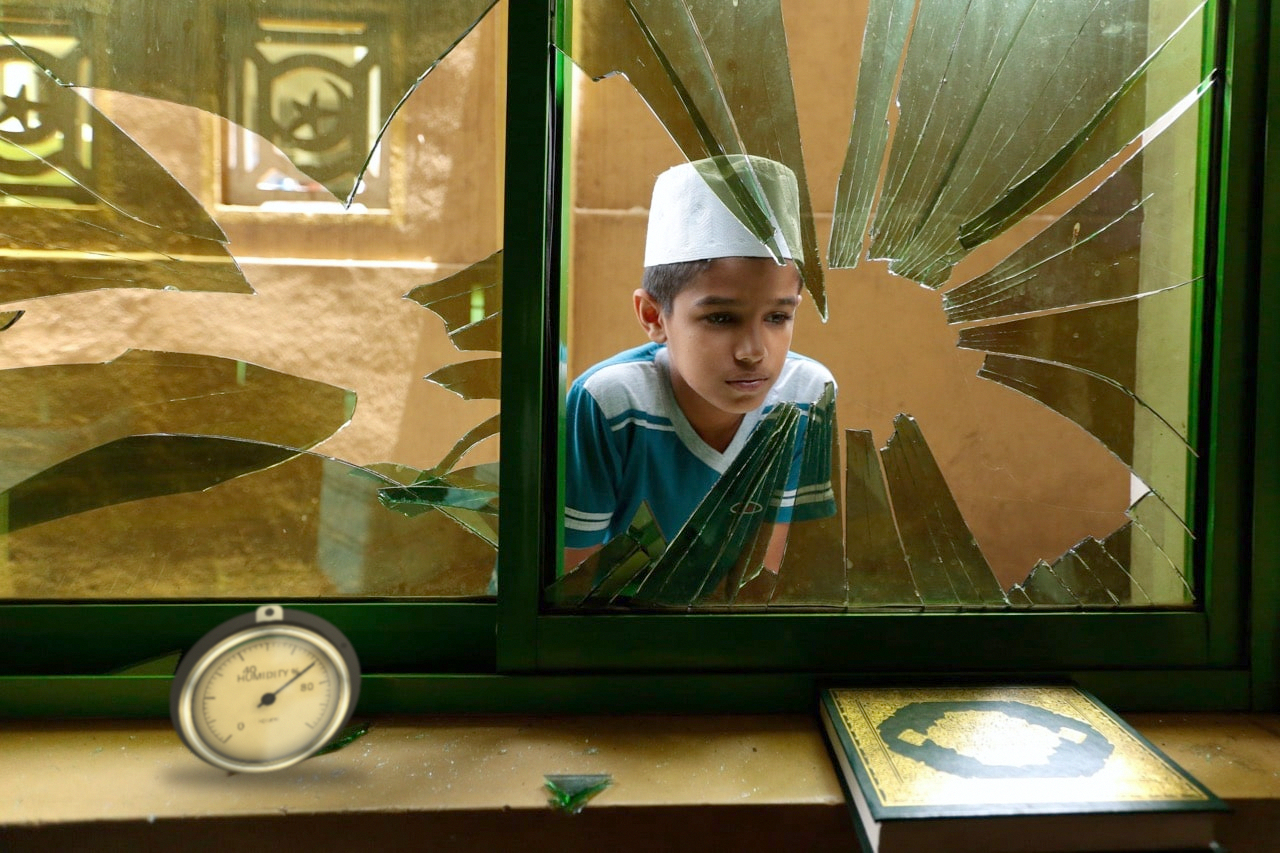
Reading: 70 %
